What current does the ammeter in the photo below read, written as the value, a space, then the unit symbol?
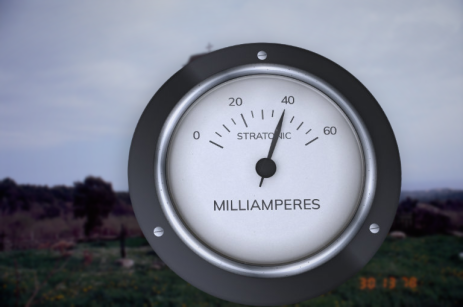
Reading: 40 mA
